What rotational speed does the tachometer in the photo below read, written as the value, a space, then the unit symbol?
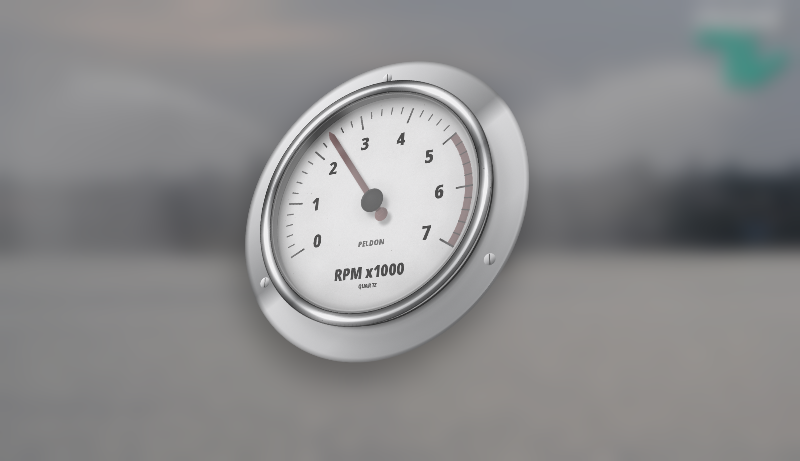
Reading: 2400 rpm
